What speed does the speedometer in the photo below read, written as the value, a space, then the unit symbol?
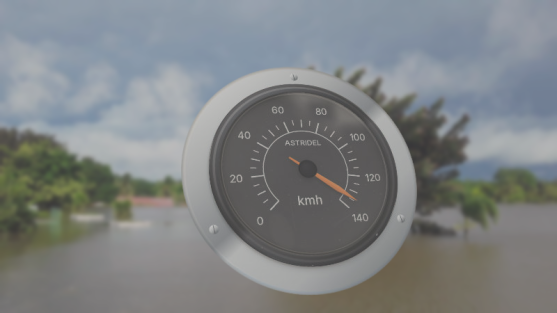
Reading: 135 km/h
